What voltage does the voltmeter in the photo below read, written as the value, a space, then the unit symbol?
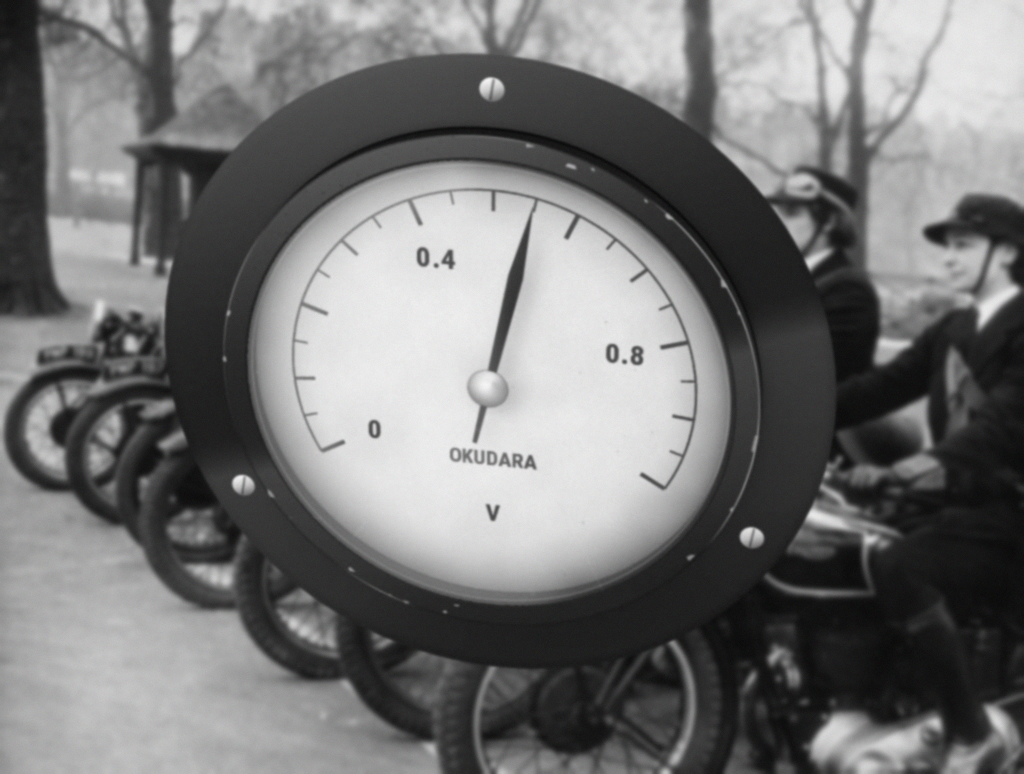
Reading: 0.55 V
